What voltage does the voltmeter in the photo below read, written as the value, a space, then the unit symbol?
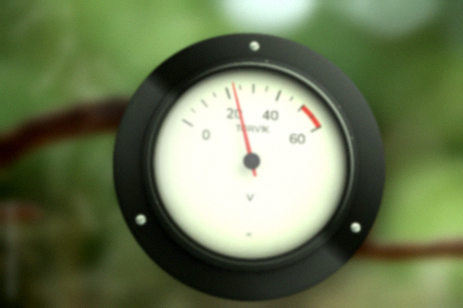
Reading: 22.5 V
